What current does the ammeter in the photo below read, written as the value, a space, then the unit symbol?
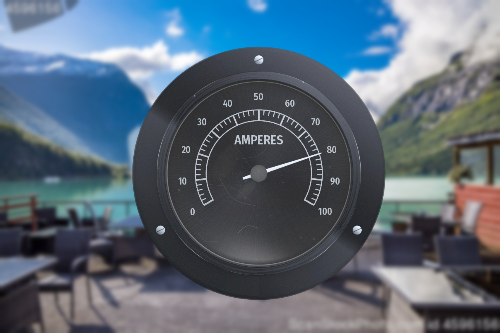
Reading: 80 A
